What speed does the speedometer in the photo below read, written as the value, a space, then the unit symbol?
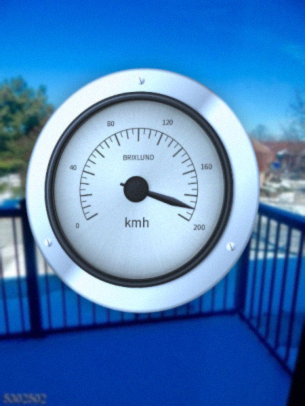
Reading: 190 km/h
